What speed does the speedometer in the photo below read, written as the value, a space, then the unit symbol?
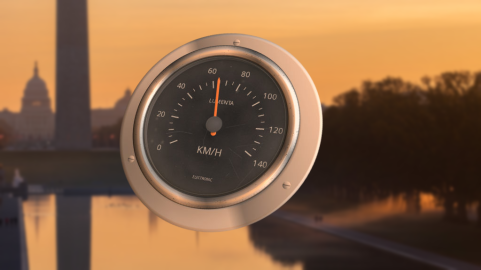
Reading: 65 km/h
